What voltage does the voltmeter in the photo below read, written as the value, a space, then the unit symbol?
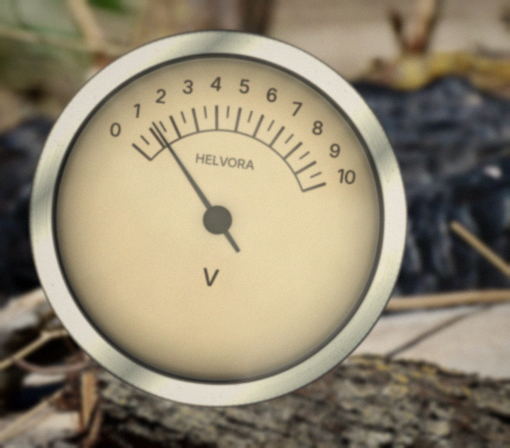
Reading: 1.25 V
